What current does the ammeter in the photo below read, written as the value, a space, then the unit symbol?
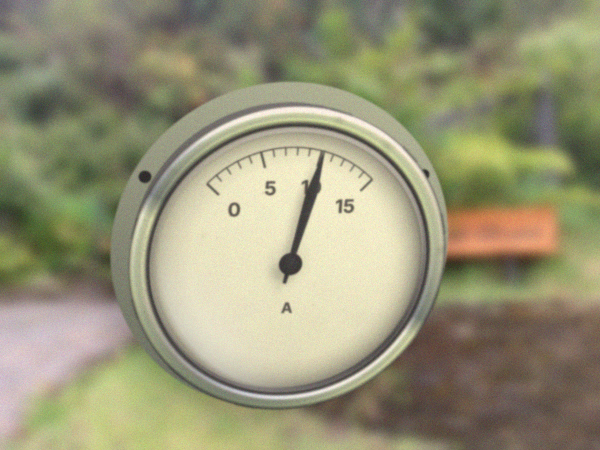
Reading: 10 A
